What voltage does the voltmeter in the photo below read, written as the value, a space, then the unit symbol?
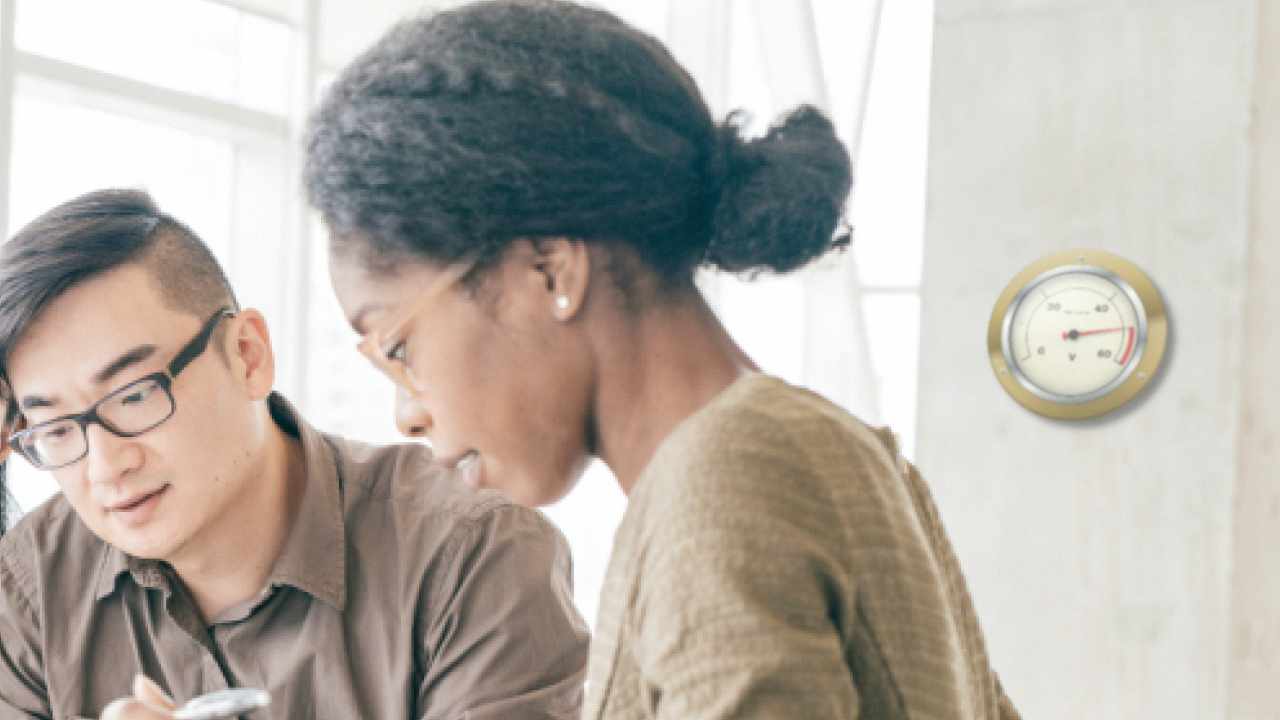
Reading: 50 V
